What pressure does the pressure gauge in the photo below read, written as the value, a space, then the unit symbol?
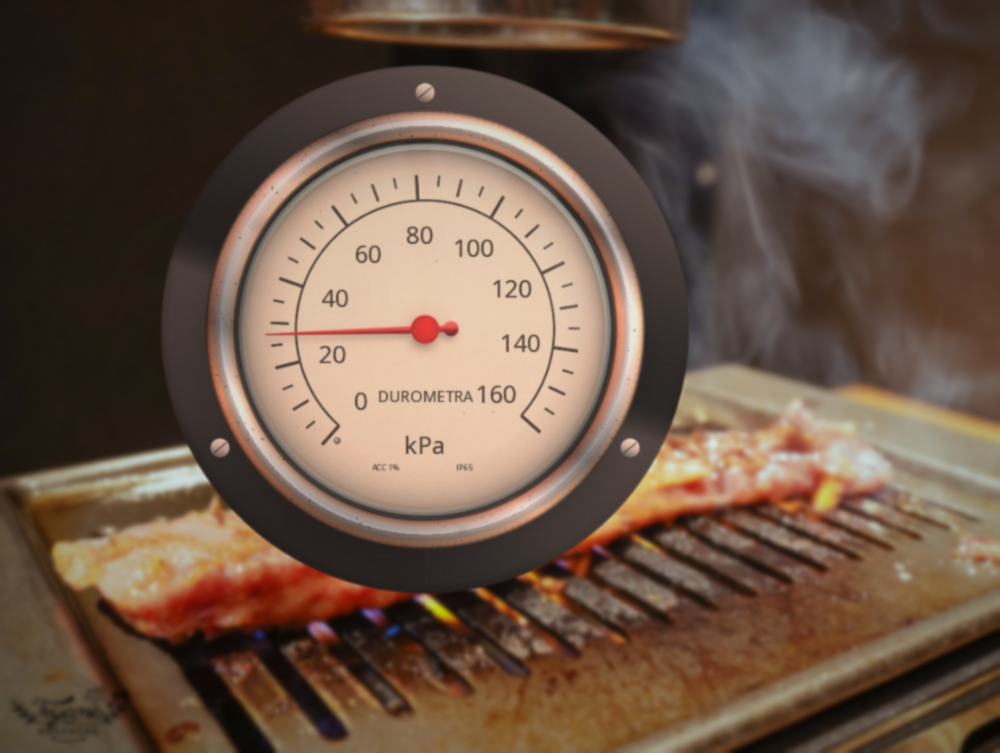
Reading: 27.5 kPa
